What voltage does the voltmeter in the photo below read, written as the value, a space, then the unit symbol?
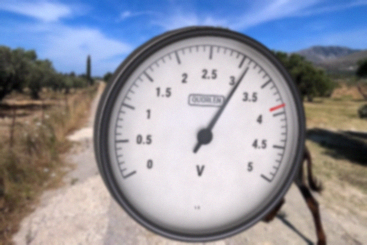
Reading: 3.1 V
